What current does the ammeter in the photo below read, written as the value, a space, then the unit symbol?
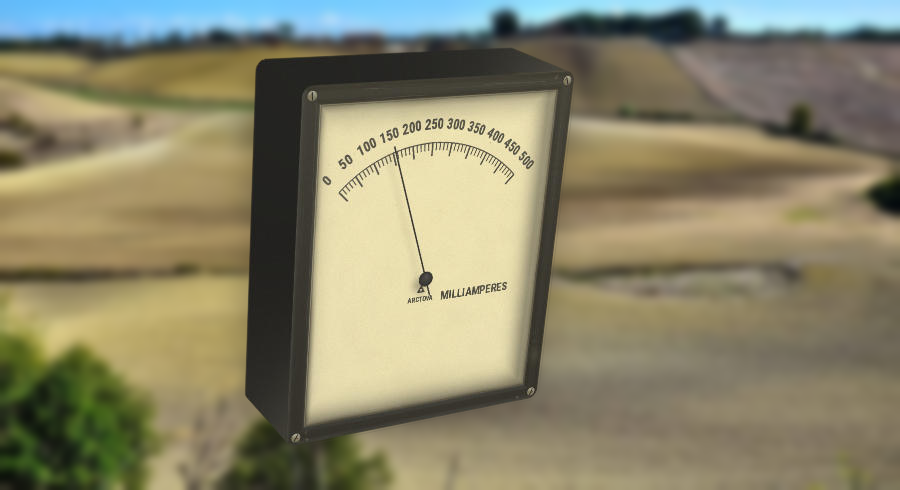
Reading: 150 mA
